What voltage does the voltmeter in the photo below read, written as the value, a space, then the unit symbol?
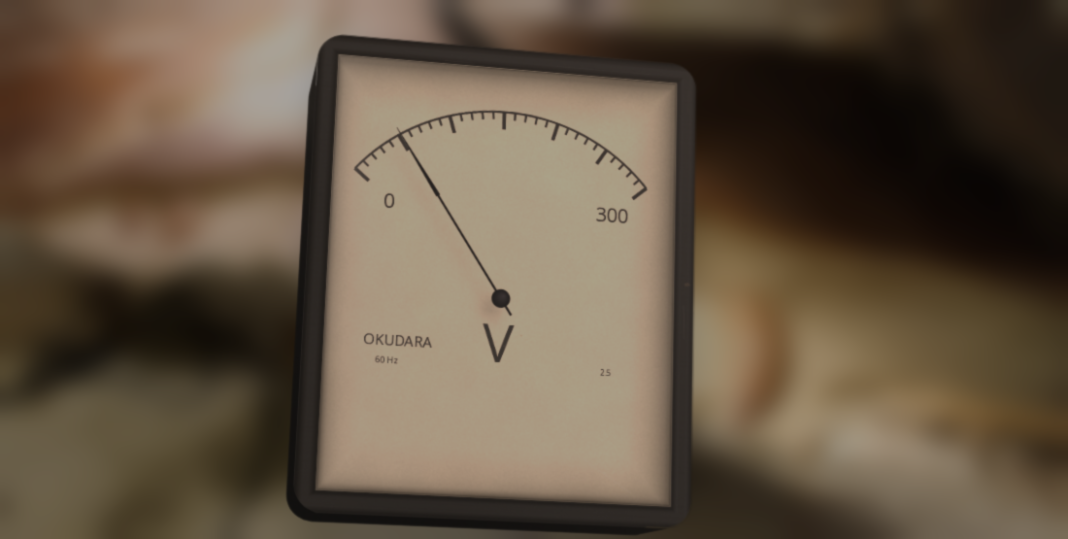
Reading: 50 V
